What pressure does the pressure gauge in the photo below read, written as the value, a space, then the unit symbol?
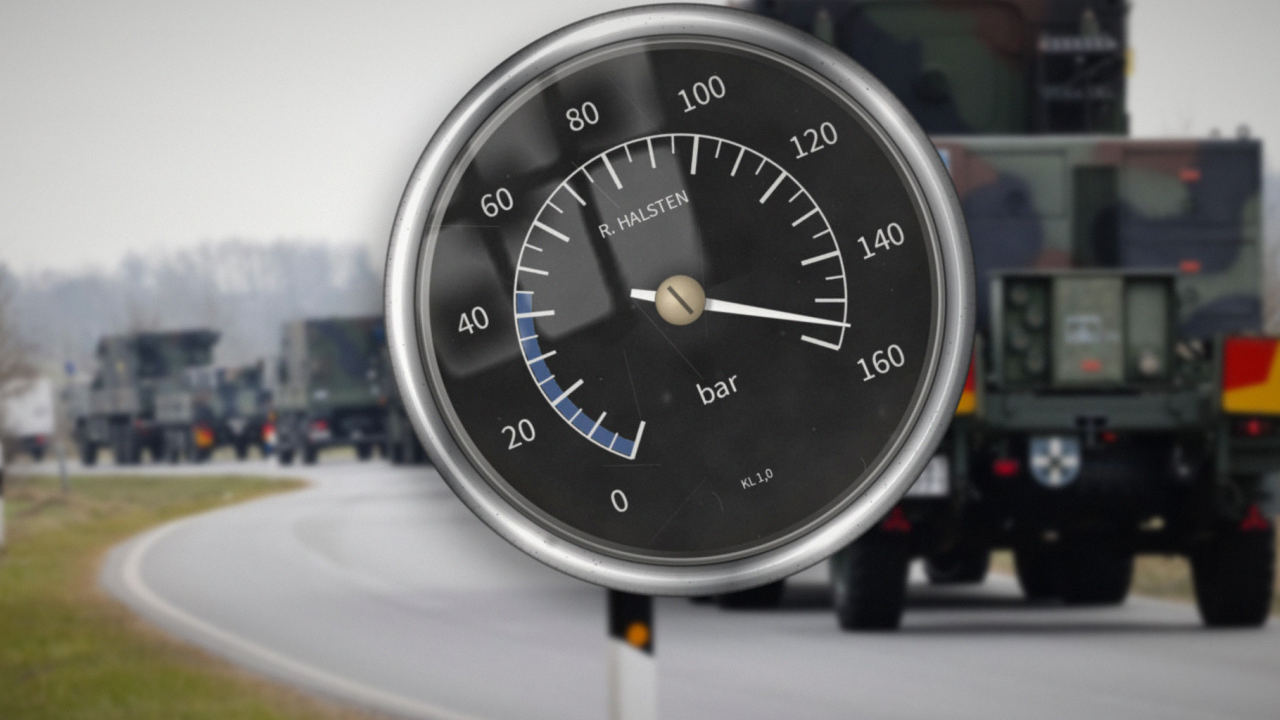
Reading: 155 bar
